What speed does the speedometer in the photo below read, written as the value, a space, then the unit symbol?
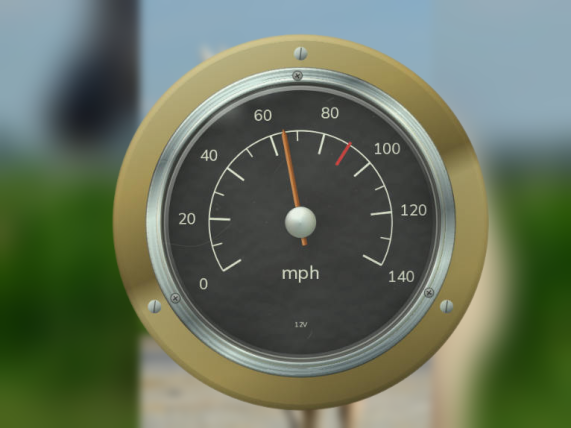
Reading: 65 mph
